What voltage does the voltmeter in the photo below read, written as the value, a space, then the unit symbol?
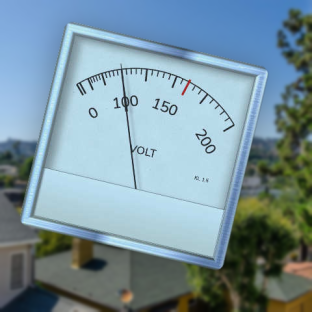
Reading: 100 V
